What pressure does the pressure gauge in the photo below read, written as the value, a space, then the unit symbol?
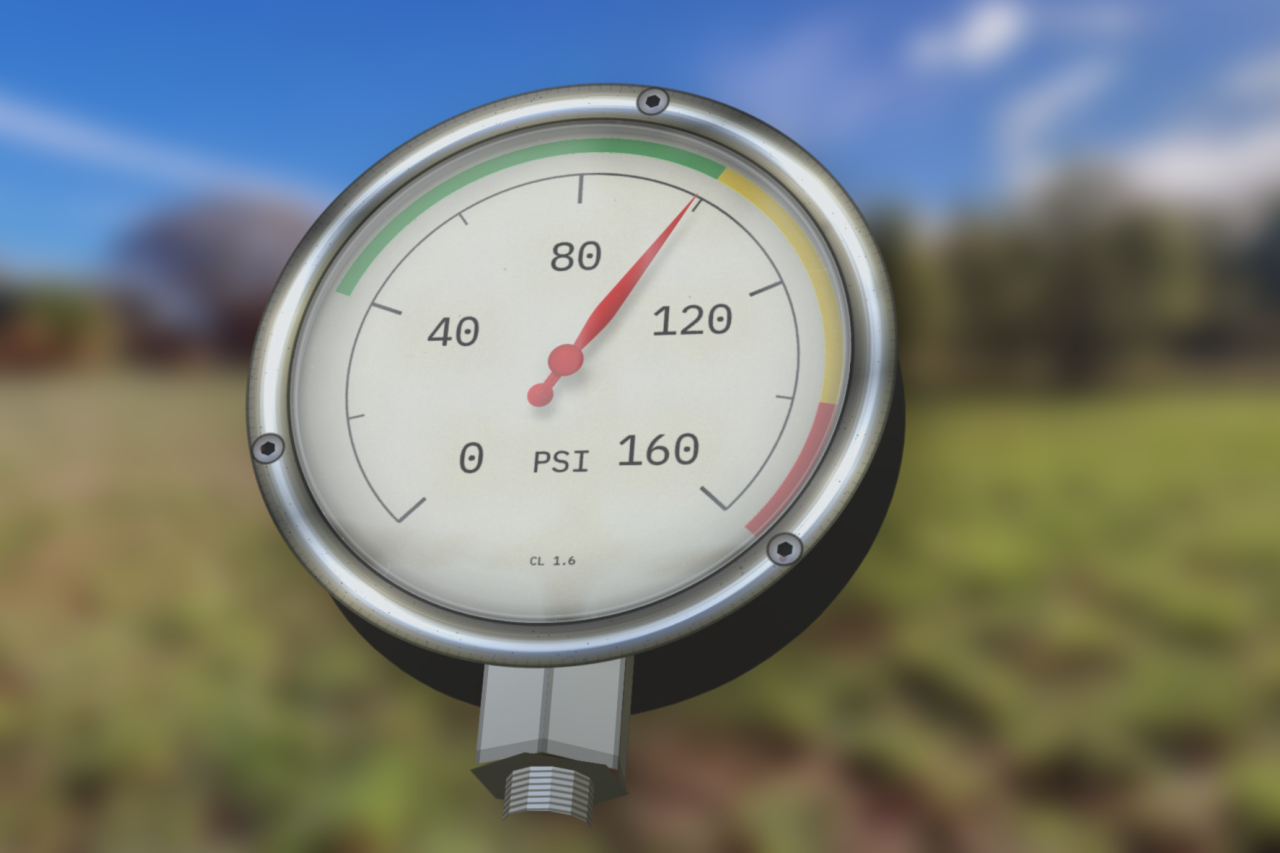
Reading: 100 psi
